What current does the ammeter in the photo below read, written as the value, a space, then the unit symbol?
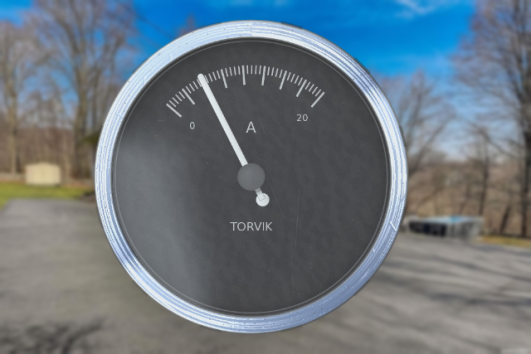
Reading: 5 A
